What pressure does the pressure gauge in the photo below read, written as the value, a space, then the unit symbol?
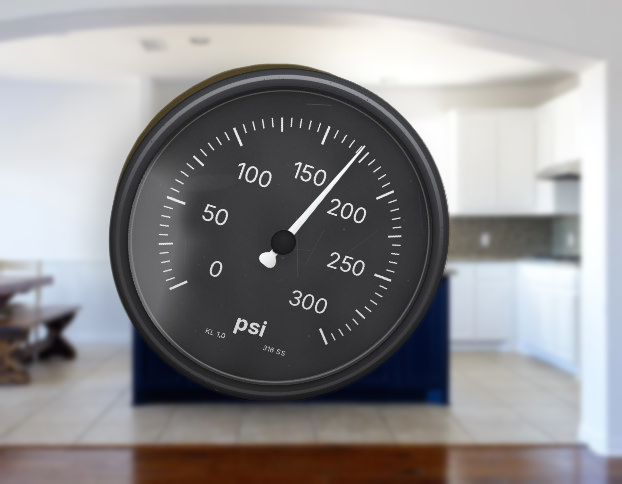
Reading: 170 psi
